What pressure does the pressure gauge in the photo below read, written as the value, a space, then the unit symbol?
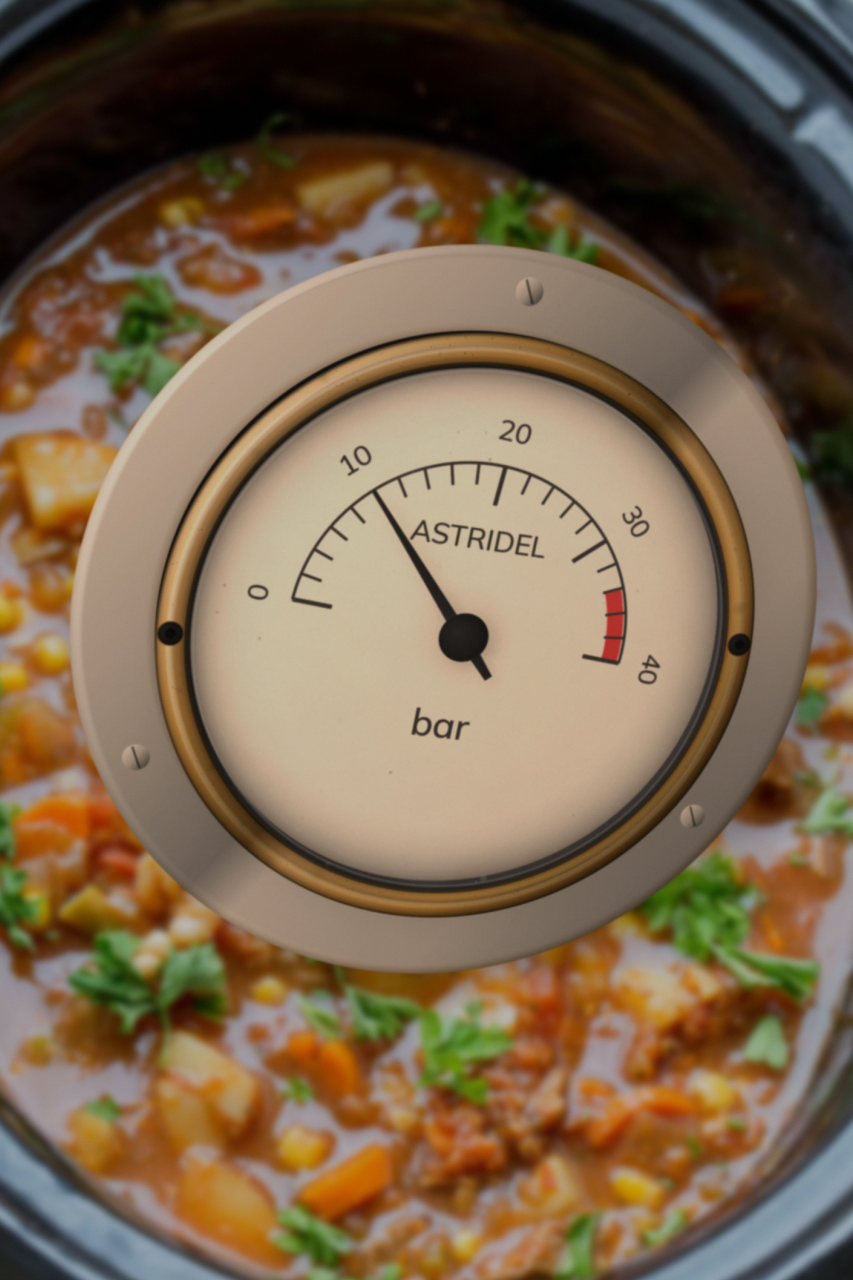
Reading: 10 bar
